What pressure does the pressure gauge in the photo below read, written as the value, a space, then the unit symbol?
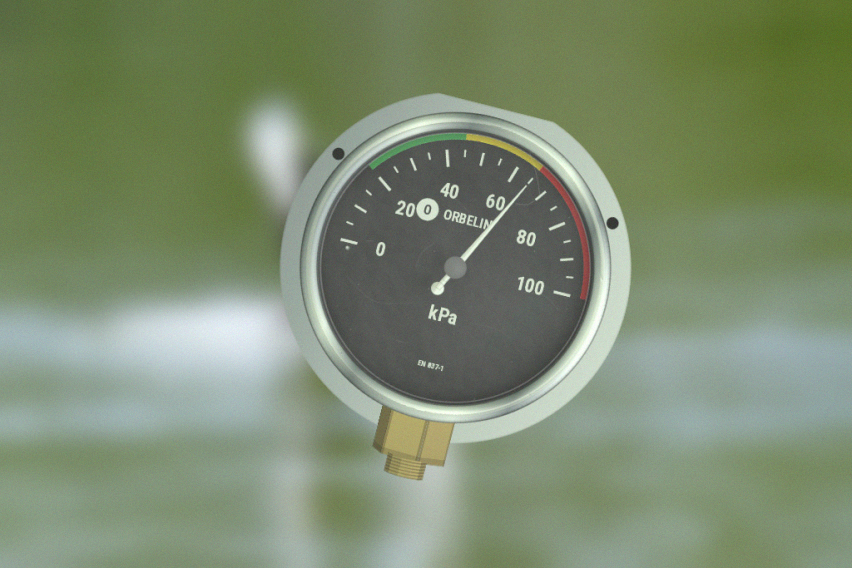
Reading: 65 kPa
